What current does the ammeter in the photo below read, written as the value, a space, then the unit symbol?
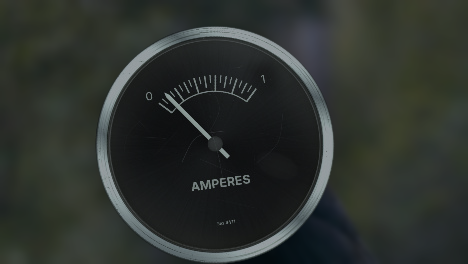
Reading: 0.1 A
